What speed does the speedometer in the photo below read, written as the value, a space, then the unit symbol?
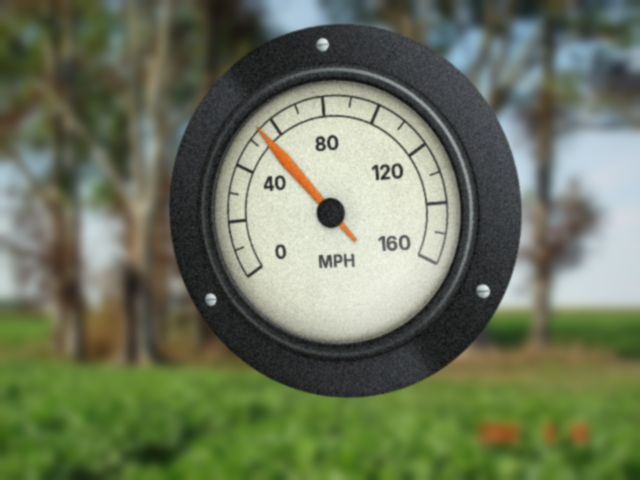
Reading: 55 mph
